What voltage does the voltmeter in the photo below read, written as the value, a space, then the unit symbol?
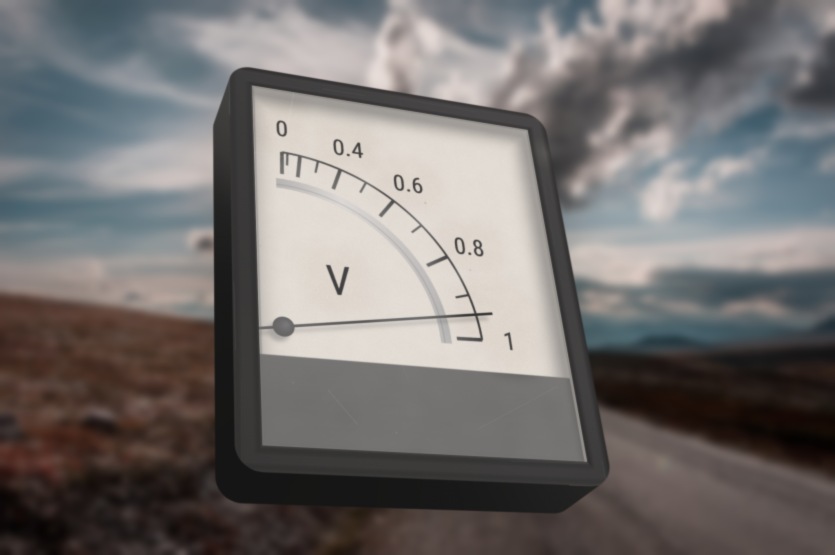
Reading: 0.95 V
